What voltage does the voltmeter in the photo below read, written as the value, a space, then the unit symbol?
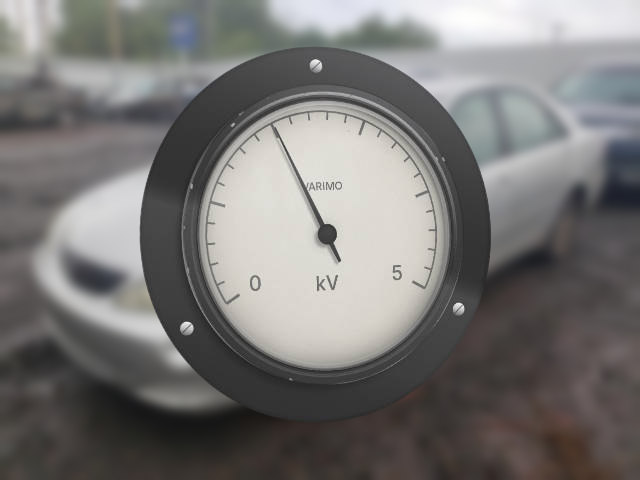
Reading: 2 kV
